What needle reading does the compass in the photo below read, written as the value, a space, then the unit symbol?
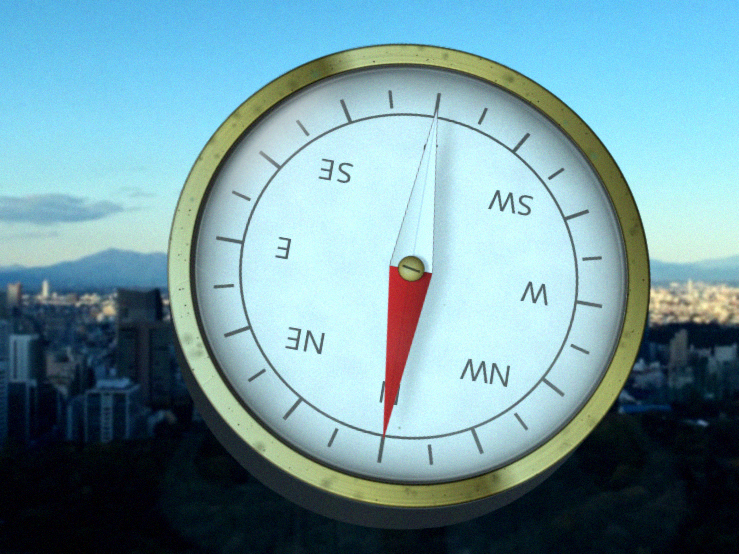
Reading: 0 °
